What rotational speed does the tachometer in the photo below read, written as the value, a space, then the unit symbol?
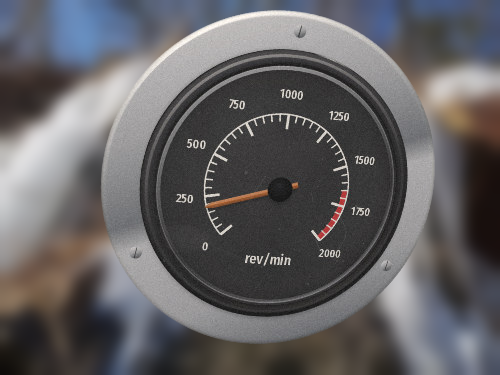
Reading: 200 rpm
